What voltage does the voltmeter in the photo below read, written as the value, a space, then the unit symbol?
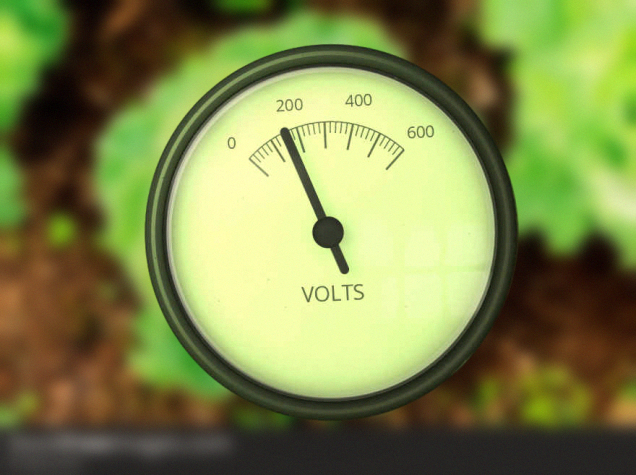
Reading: 160 V
